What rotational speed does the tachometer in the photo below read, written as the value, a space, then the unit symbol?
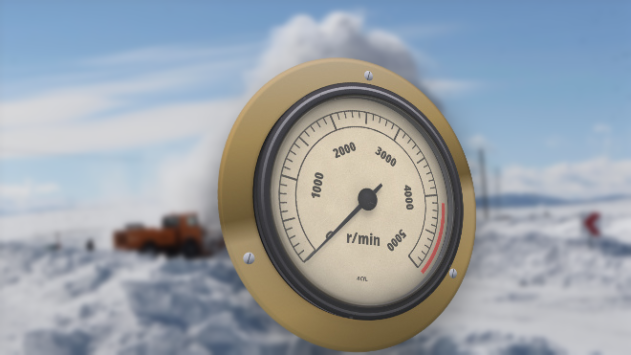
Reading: 0 rpm
